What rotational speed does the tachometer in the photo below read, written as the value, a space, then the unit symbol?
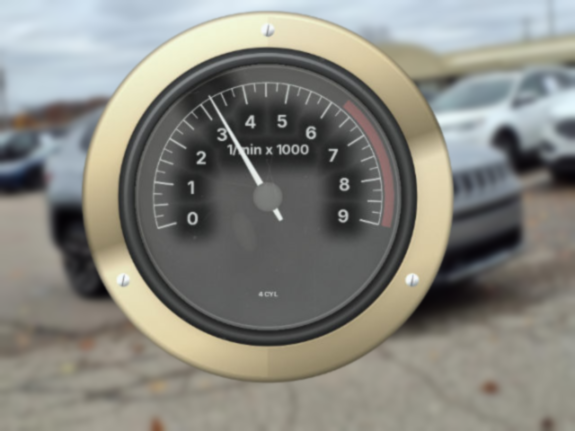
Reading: 3250 rpm
